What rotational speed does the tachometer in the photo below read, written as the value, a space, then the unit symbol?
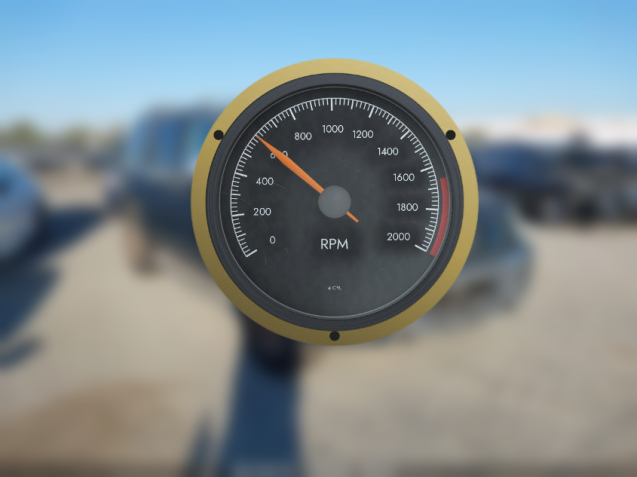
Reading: 600 rpm
